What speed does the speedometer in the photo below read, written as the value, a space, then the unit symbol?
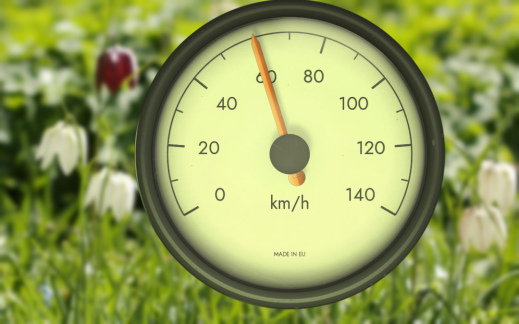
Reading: 60 km/h
